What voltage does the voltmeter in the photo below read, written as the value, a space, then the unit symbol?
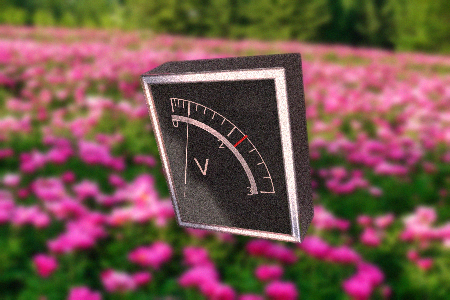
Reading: 1 V
